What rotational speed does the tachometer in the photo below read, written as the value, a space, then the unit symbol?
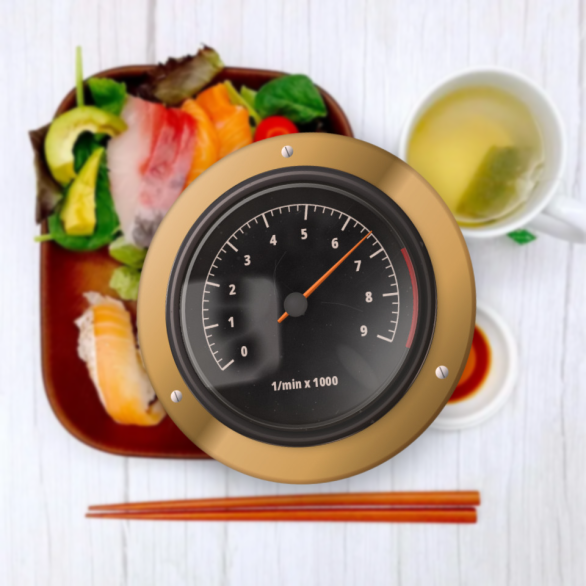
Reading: 6600 rpm
